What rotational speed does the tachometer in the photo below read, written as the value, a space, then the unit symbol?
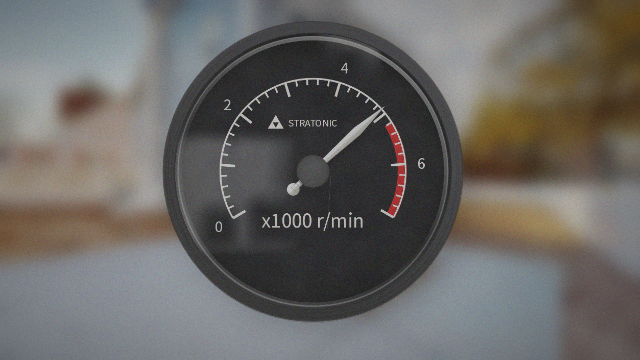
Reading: 4900 rpm
